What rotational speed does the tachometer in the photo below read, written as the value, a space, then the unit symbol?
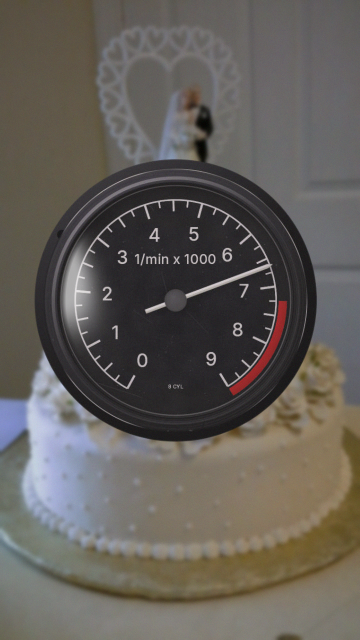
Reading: 6625 rpm
